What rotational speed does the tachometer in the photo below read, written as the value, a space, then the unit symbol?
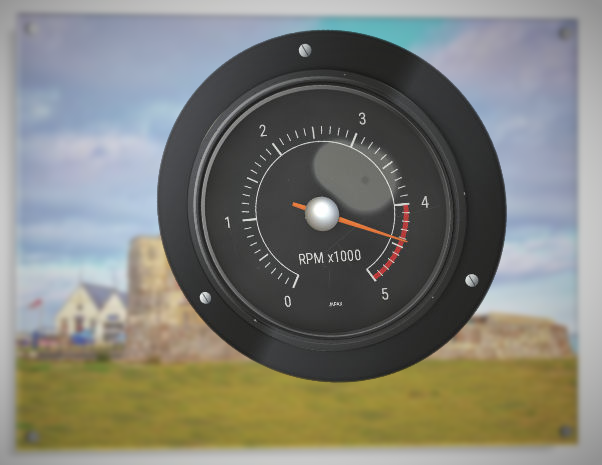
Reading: 4400 rpm
